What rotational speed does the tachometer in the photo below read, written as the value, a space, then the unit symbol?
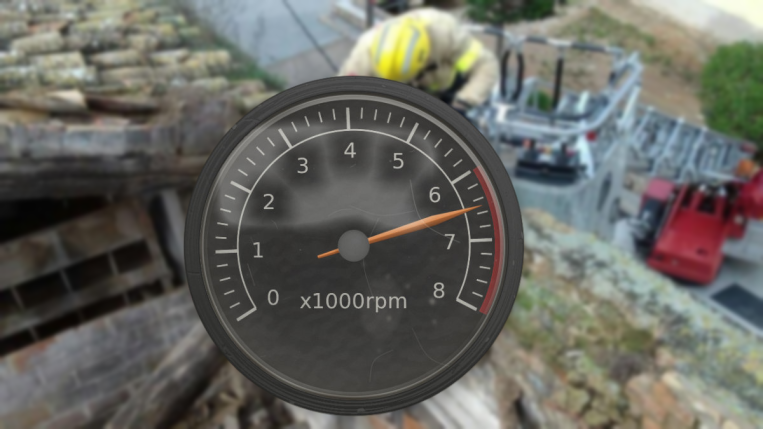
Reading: 6500 rpm
